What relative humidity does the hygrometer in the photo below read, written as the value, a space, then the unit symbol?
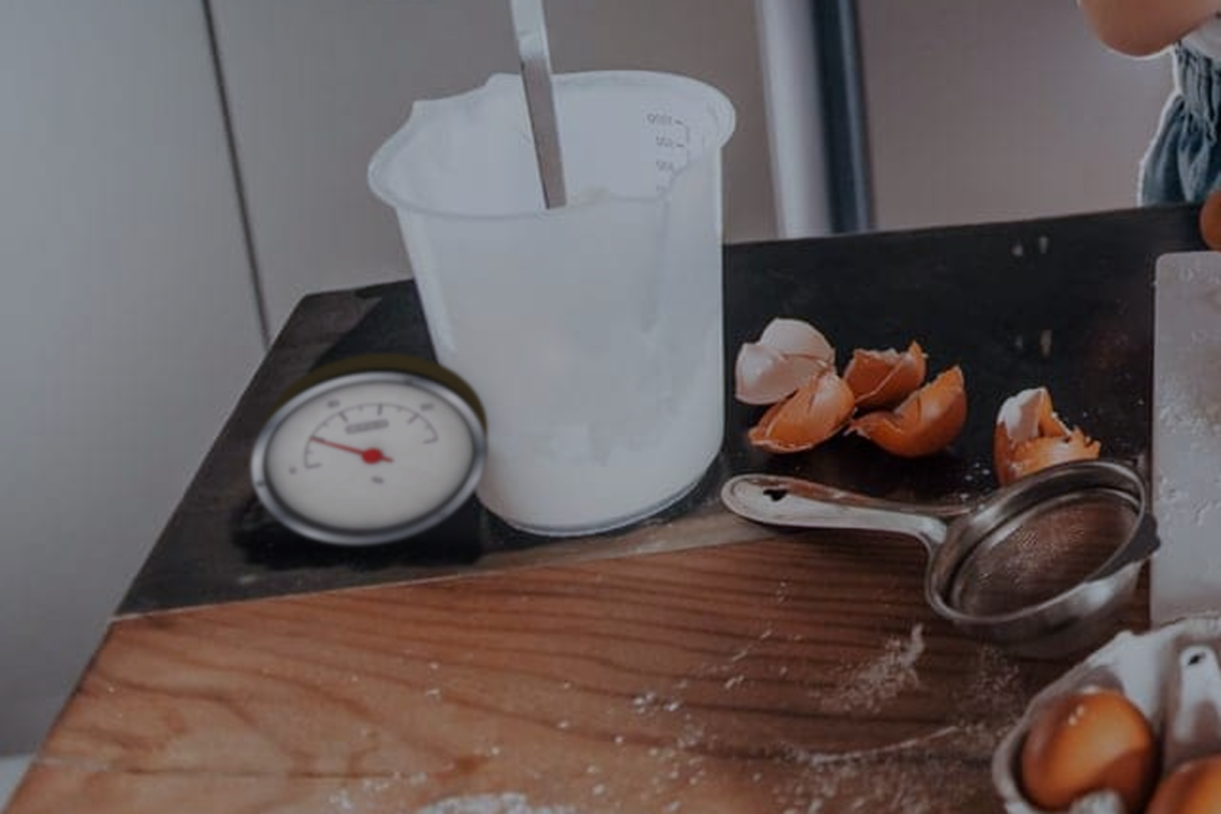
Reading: 20 %
